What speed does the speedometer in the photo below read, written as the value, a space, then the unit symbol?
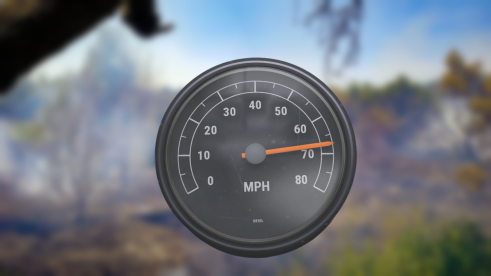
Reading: 67.5 mph
